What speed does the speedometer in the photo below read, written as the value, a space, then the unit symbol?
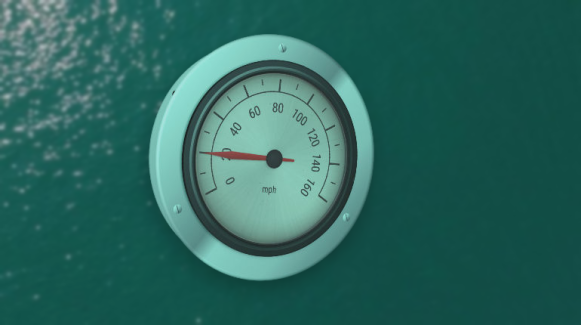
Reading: 20 mph
